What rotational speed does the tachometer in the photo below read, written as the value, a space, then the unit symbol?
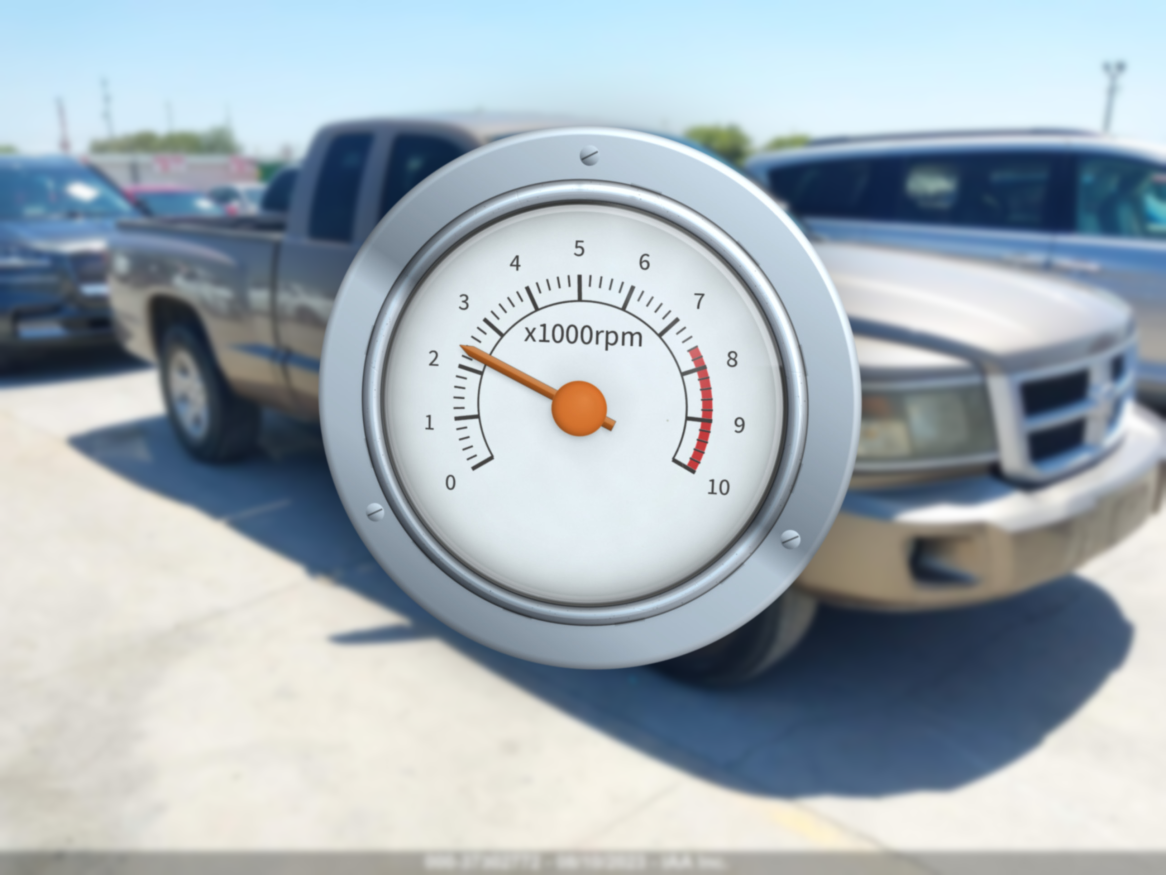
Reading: 2400 rpm
